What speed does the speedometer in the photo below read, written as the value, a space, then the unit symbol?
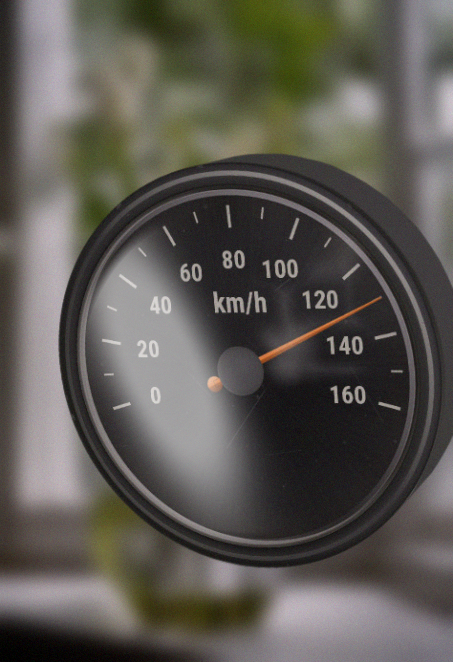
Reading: 130 km/h
